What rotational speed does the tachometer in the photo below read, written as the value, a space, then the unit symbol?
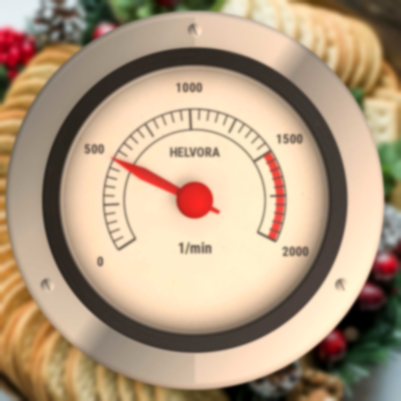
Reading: 500 rpm
